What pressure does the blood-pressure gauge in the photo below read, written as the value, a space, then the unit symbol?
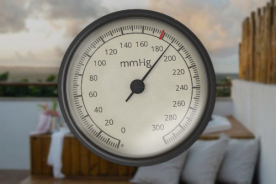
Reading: 190 mmHg
